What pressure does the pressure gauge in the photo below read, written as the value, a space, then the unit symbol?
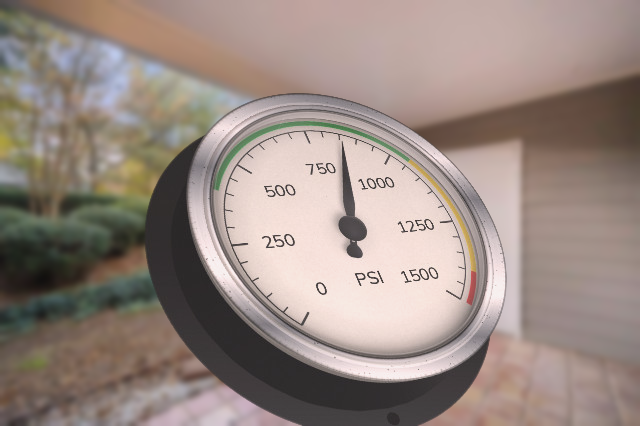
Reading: 850 psi
